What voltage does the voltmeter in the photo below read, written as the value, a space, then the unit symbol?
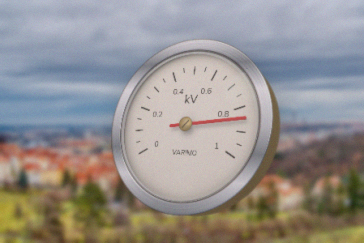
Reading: 0.85 kV
